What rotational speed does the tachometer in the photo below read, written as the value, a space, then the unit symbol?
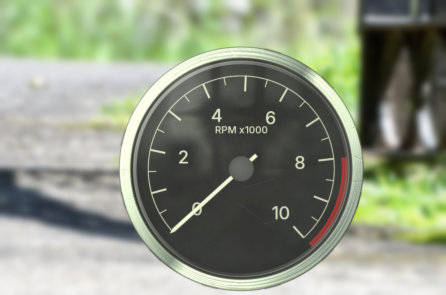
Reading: 0 rpm
